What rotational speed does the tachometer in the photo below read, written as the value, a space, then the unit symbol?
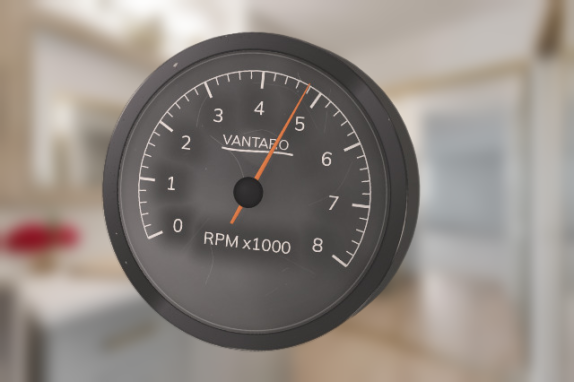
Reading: 4800 rpm
